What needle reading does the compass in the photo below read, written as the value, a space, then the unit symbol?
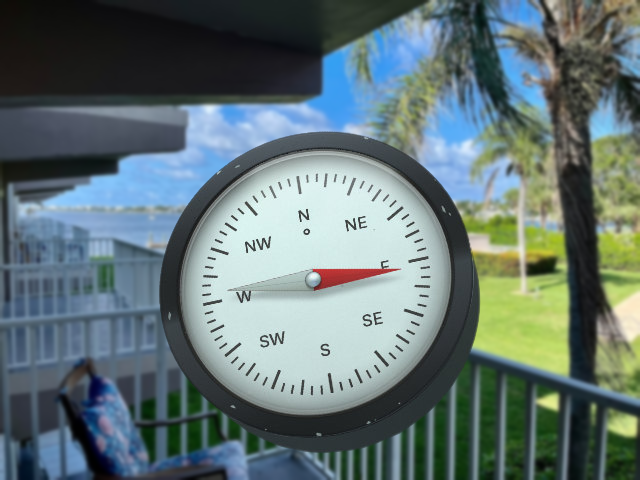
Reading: 95 °
